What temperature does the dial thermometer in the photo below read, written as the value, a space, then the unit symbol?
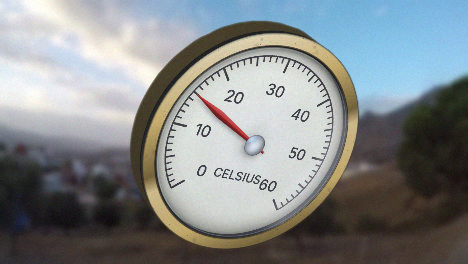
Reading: 15 °C
